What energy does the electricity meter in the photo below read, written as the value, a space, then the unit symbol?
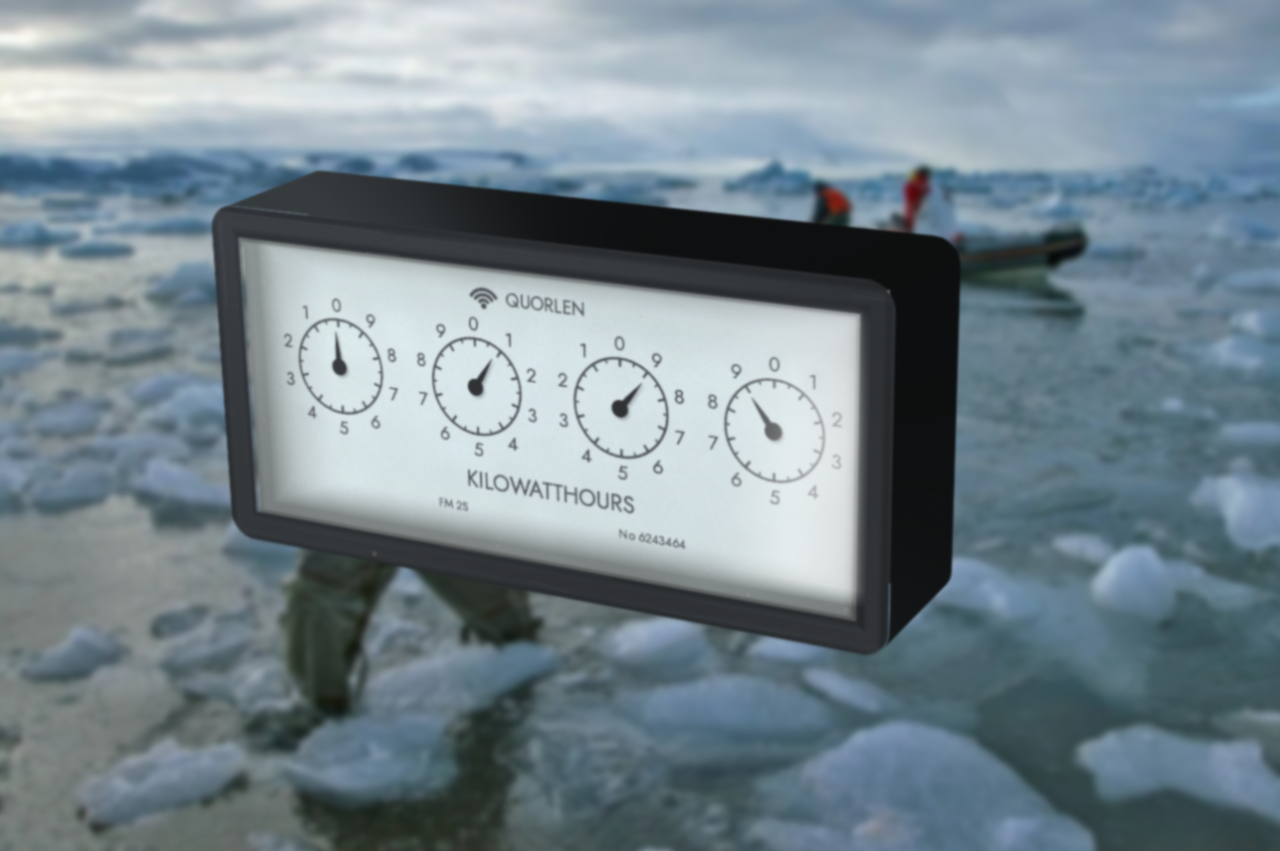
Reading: 89 kWh
